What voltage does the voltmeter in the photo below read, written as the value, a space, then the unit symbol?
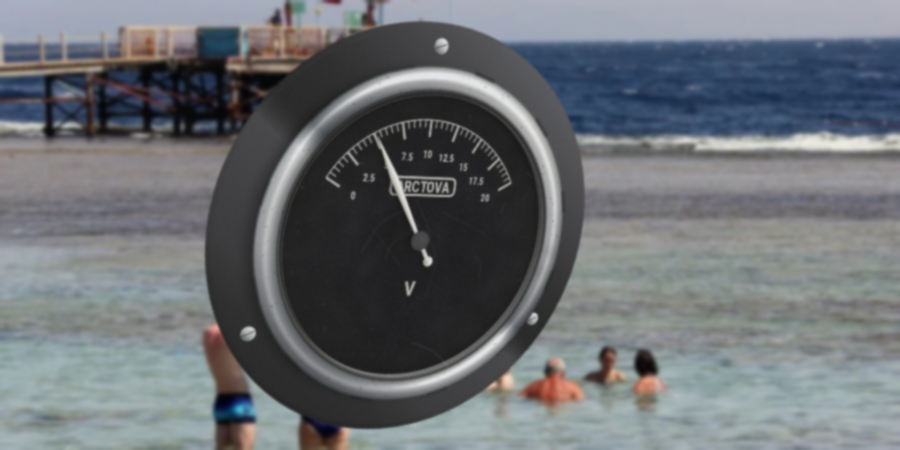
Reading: 5 V
